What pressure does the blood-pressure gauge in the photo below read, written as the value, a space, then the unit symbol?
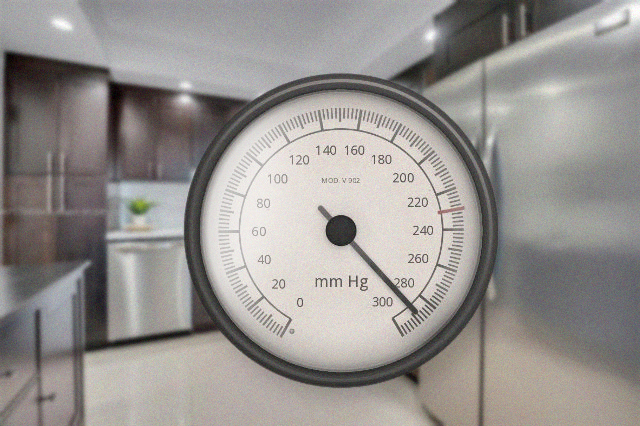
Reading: 288 mmHg
